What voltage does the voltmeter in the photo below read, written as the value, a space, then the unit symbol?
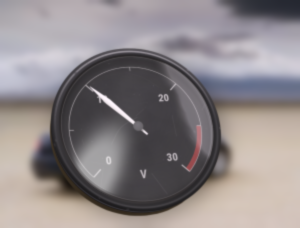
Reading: 10 V
